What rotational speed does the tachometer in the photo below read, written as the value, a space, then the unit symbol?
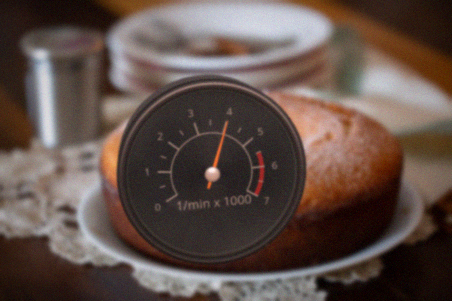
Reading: 4000 rpm
